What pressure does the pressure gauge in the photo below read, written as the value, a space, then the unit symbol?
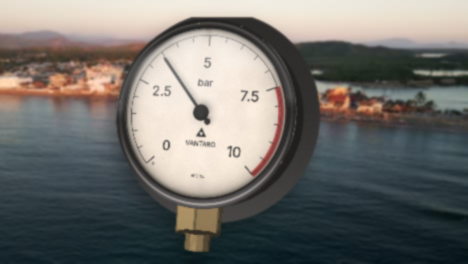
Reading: 3.5 bar
